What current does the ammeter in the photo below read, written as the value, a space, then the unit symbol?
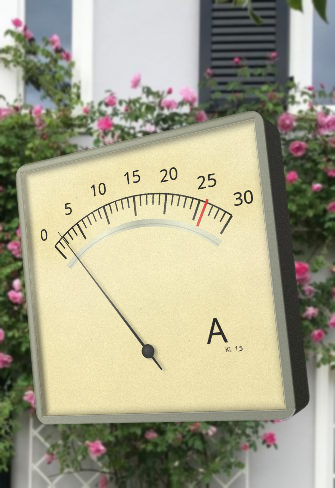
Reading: 2 A
